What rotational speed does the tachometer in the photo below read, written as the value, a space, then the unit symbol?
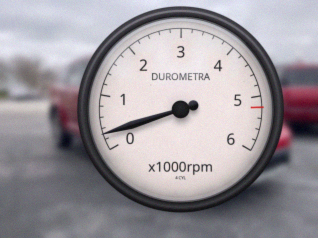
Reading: 300 rpm
